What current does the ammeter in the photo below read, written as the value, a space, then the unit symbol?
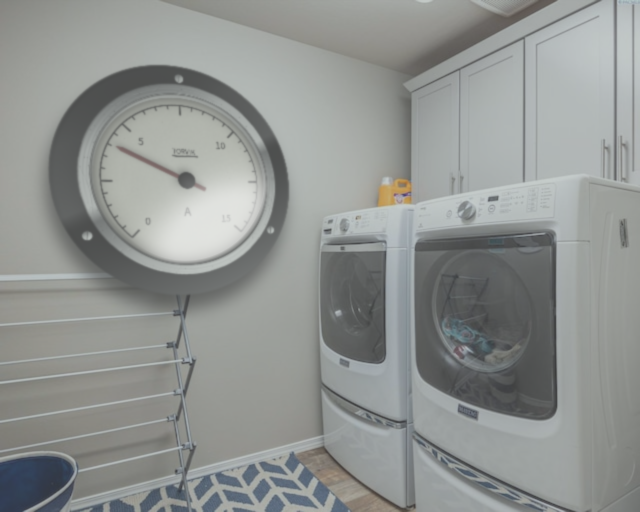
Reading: 4 A
